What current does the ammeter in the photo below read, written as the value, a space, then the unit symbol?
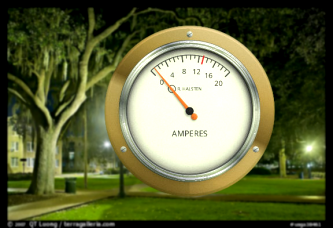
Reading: 1 A
